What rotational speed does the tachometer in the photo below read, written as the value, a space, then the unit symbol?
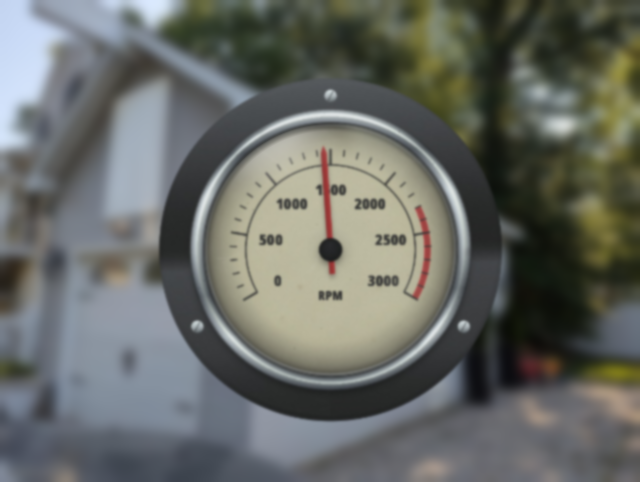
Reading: 1450 rpm
